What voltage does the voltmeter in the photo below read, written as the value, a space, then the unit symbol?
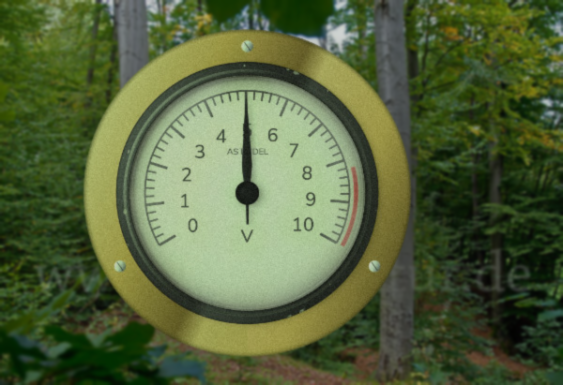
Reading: 5 V
